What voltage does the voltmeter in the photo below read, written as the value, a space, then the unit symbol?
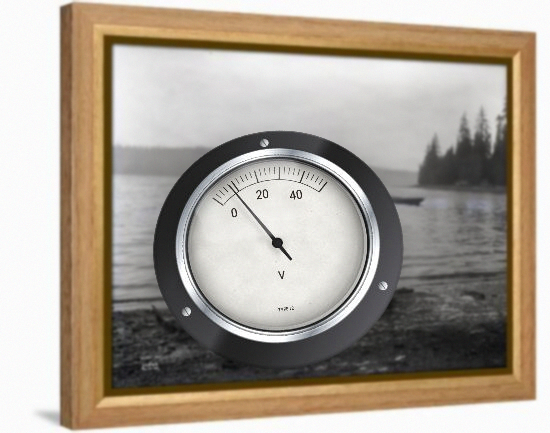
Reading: 8 V
